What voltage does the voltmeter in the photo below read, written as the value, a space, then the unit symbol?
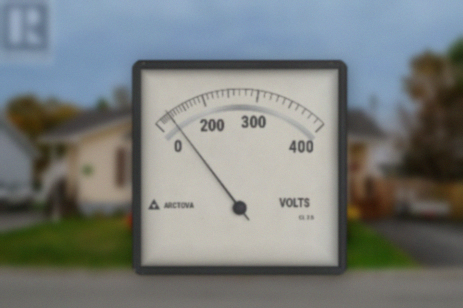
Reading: 100 V
